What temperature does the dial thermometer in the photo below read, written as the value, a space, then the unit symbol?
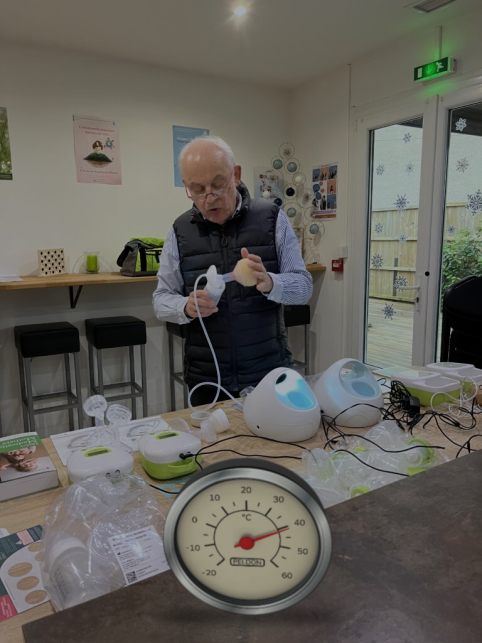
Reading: 40 °C
